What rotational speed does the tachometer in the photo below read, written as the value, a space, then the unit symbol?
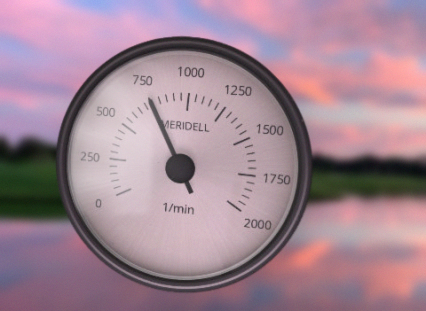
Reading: 750 rpm
